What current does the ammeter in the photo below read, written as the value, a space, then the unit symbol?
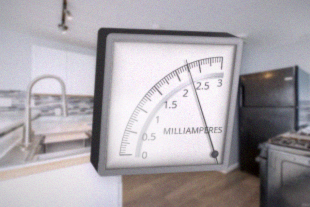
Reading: 2.25 mA
